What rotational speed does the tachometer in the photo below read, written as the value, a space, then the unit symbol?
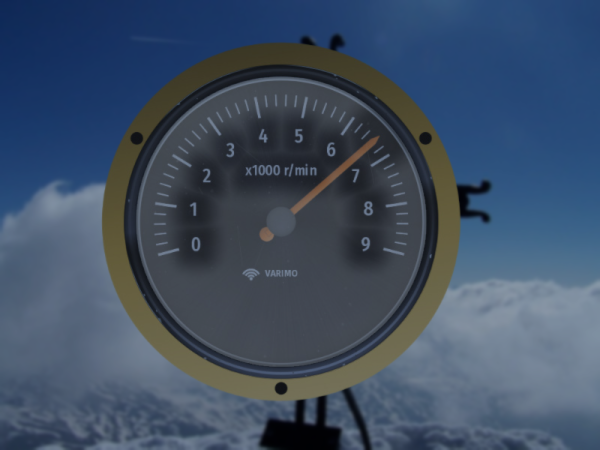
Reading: 6600 rpm
